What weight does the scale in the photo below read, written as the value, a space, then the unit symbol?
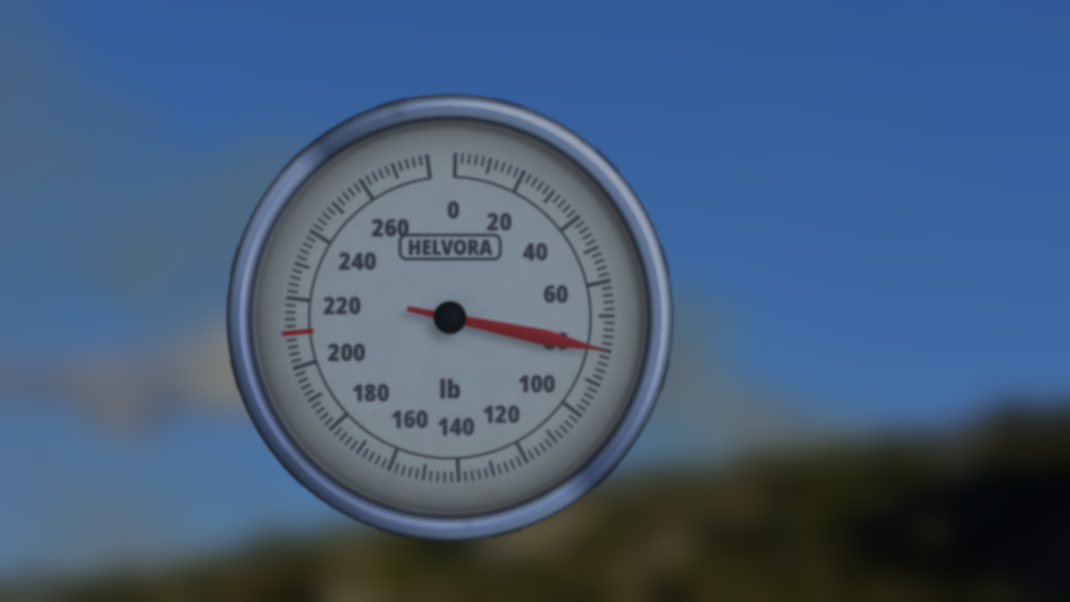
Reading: 80 lb
